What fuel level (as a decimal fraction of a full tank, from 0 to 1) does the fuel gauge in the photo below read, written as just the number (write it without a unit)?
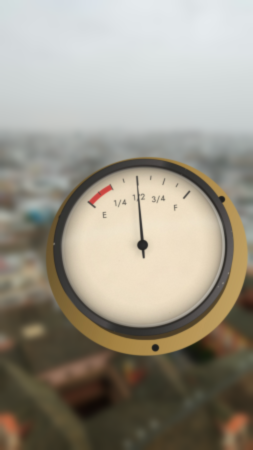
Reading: 0.5
